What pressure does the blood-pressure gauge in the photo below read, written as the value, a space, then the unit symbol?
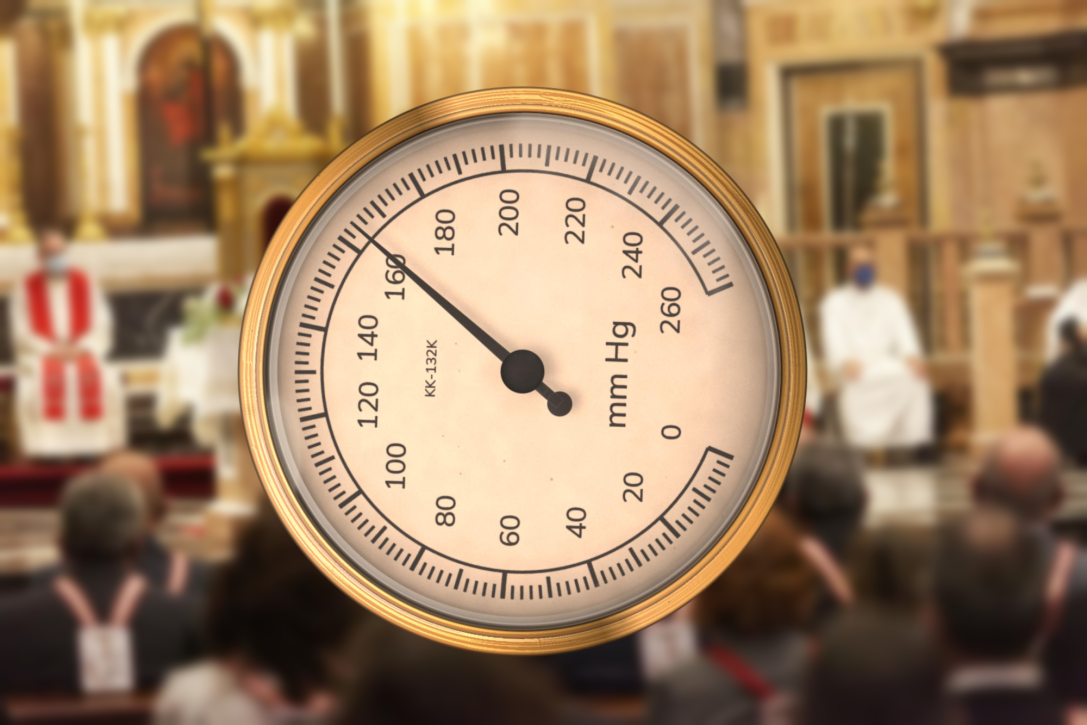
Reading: 164 mmHg
